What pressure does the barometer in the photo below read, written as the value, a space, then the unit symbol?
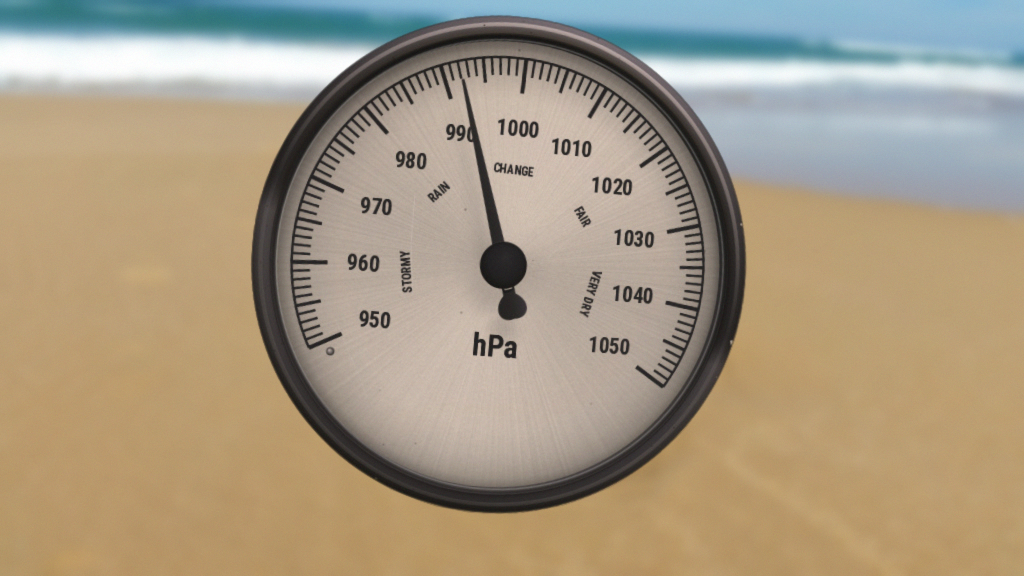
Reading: 992 hPa
